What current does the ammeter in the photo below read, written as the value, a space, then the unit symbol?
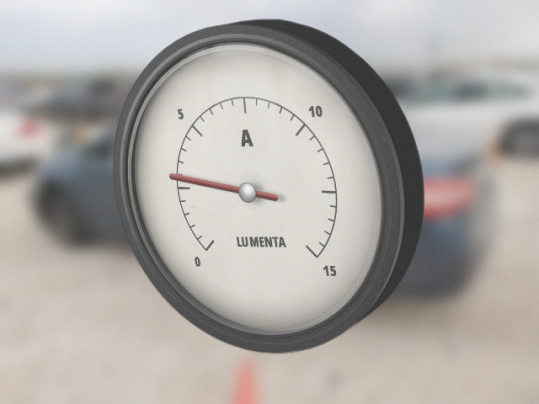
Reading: 3 A
